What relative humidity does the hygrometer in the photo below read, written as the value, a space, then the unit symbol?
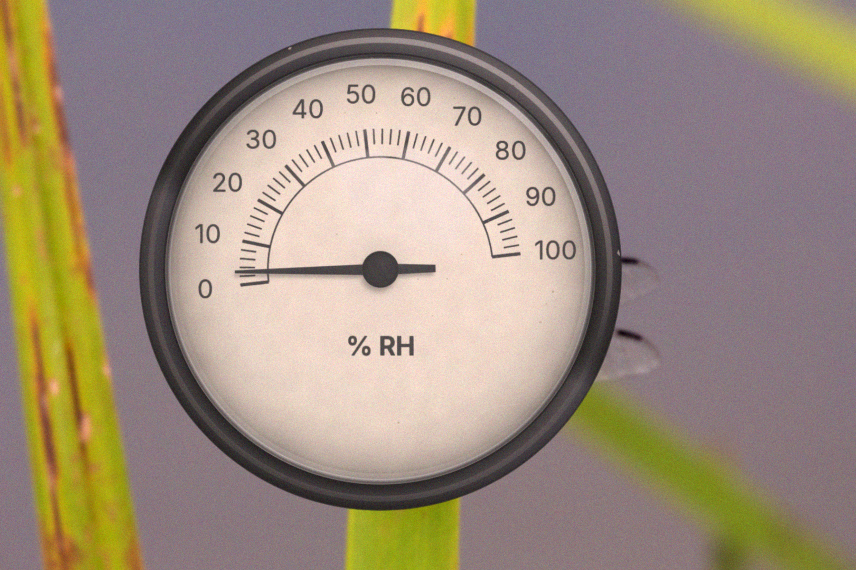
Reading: 3 %
